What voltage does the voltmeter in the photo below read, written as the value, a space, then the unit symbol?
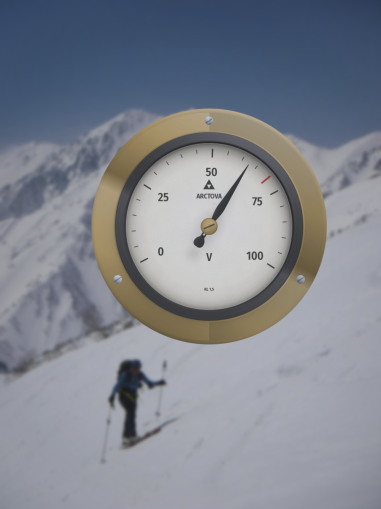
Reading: 62.5 V
